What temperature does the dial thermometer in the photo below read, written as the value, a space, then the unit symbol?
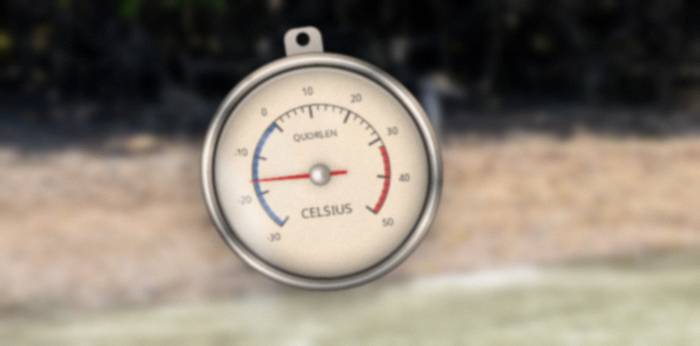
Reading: -16 °C
